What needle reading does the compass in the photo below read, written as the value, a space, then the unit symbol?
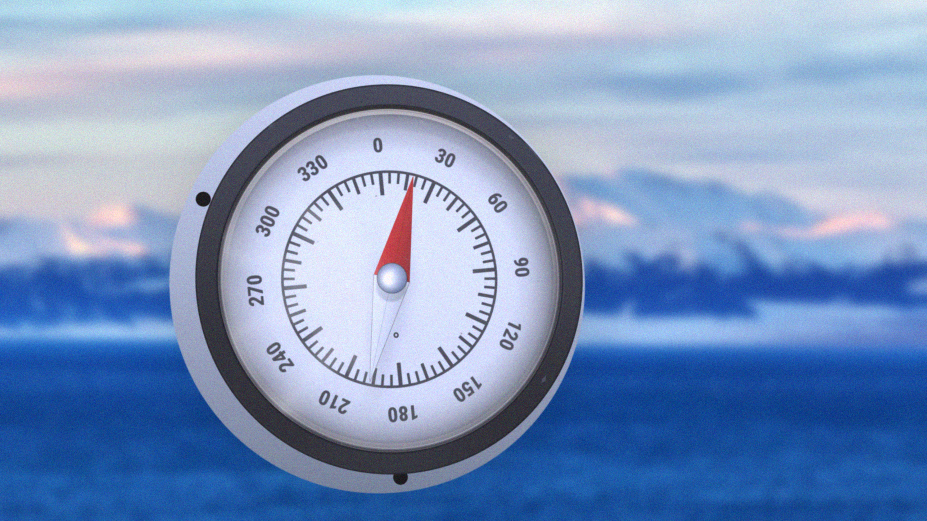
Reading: 17.5 °
